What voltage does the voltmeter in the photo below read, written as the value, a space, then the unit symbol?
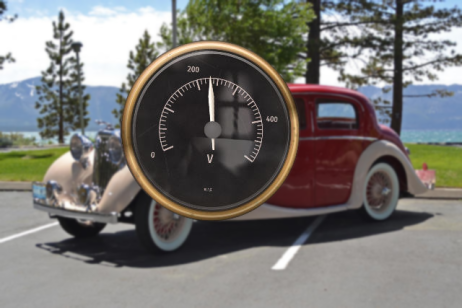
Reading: 230 V
